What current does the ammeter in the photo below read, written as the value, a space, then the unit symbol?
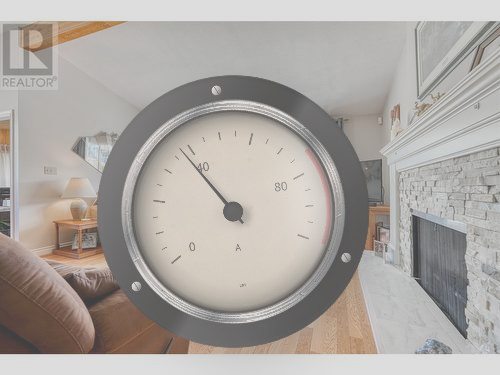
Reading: 37.5 A
